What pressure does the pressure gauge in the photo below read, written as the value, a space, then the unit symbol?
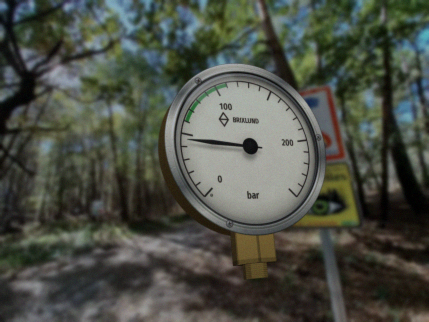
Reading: 45 bar
